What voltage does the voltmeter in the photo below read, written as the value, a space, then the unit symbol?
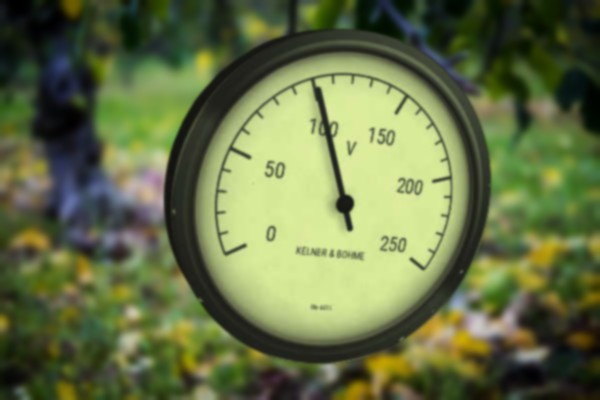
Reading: 100 V
